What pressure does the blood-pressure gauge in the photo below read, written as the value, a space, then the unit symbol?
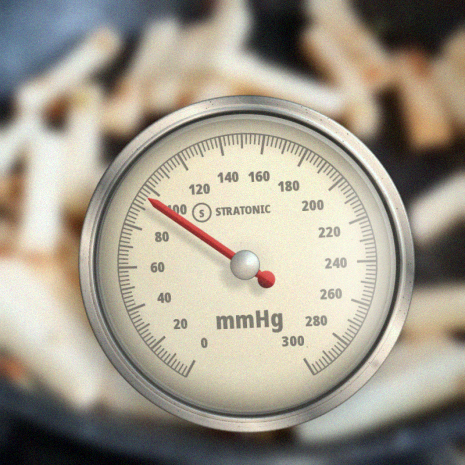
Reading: 96 mmHg
